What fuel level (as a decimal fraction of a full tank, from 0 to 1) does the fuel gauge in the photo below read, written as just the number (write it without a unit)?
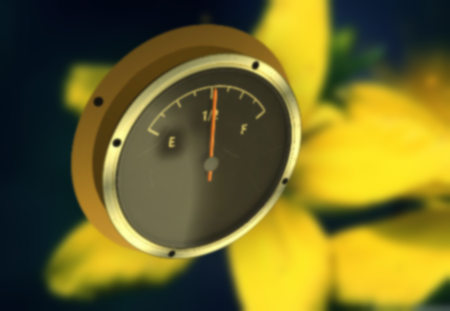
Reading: 0.5
